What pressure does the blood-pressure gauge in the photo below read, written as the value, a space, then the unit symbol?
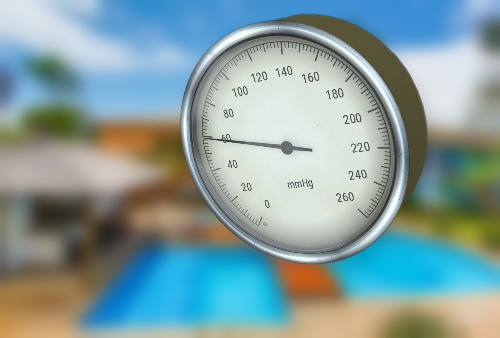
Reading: 60 mmHg
